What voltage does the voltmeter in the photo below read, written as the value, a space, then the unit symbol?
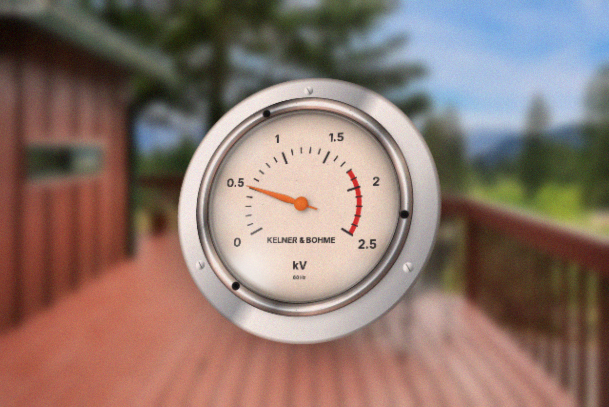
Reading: 0.5 kV
